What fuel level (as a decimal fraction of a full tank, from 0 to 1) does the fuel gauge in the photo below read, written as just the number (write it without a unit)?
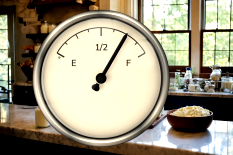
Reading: 0.75
